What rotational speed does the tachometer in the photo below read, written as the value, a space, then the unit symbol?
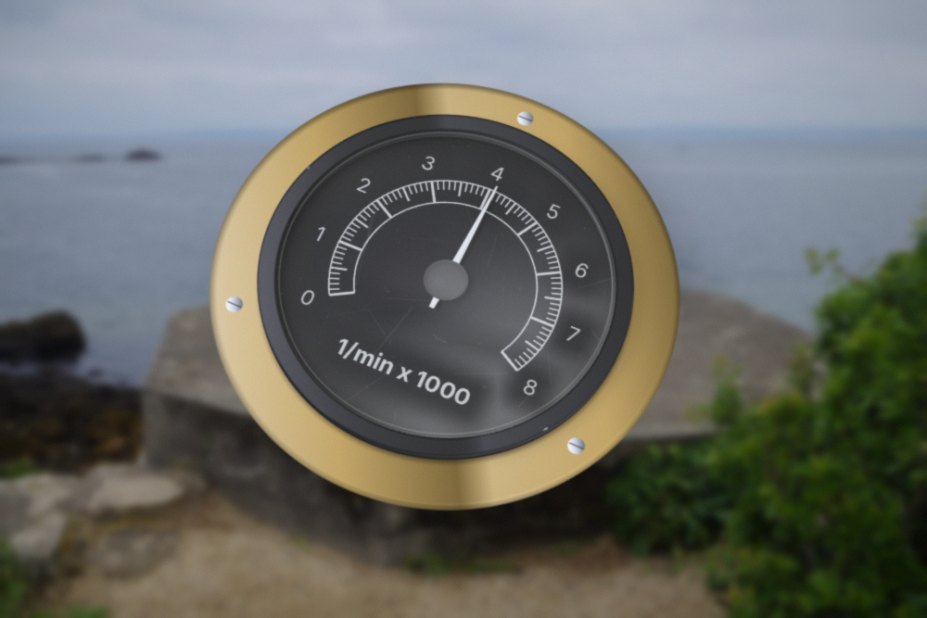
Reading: 4100 rpm
